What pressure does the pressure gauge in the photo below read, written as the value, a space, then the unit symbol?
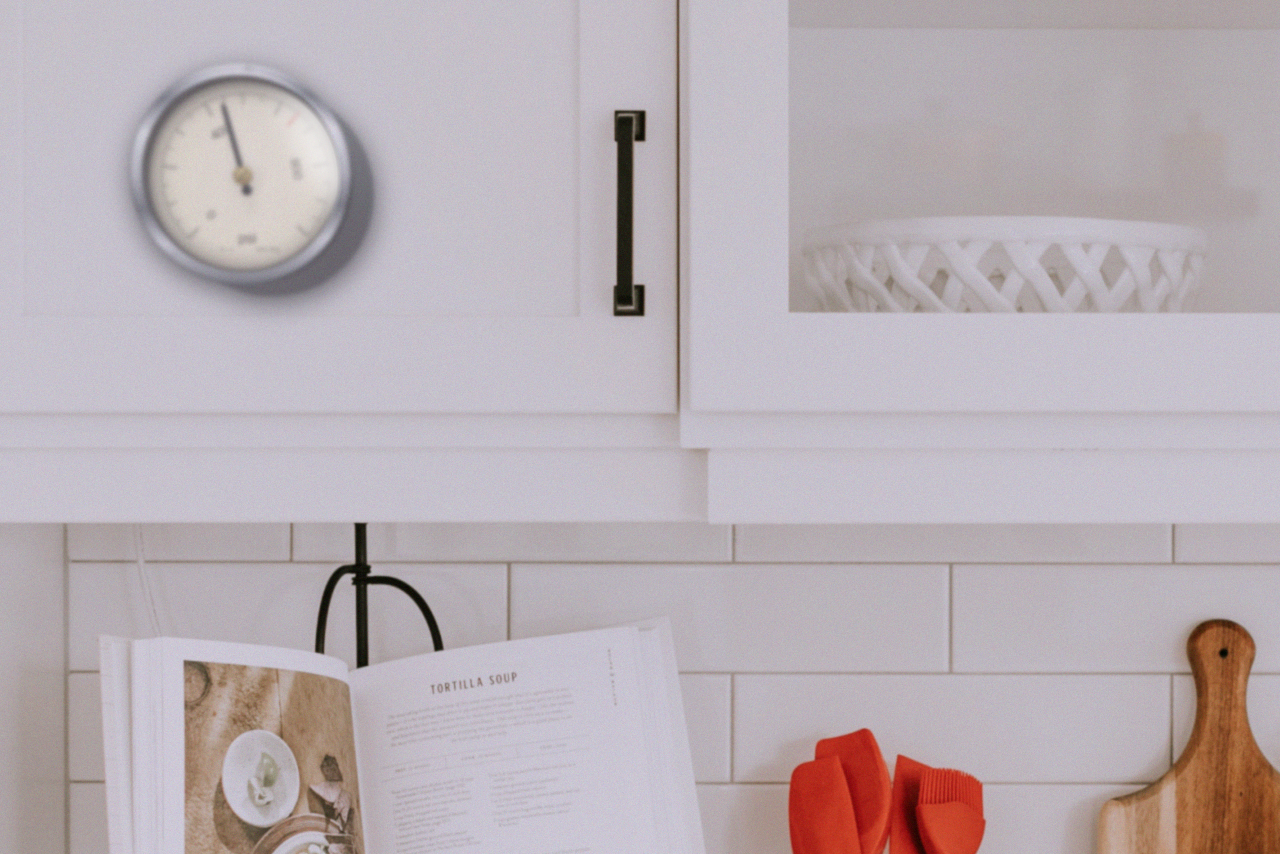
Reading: 450 psi
